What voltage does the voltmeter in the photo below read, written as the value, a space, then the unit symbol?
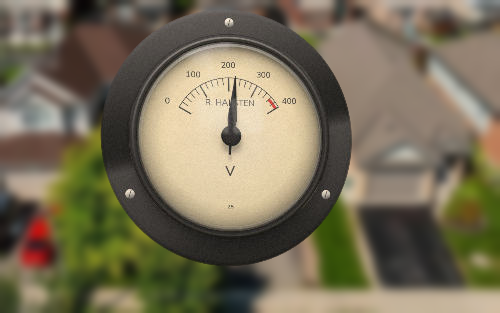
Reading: 220 V
